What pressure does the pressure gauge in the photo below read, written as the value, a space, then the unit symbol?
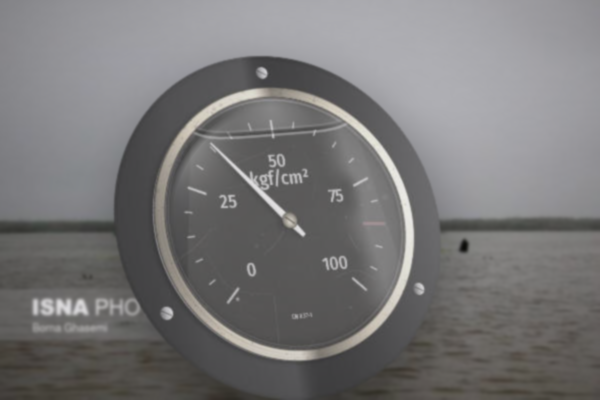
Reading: 35 kg/cm²
